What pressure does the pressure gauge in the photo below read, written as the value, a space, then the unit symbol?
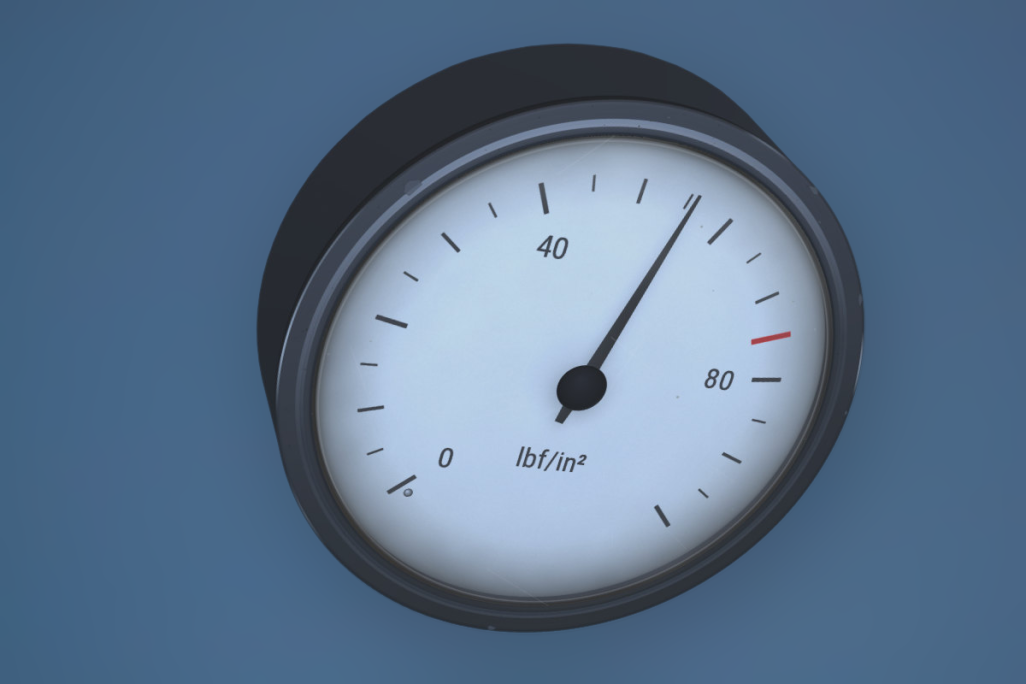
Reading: 55 psi
